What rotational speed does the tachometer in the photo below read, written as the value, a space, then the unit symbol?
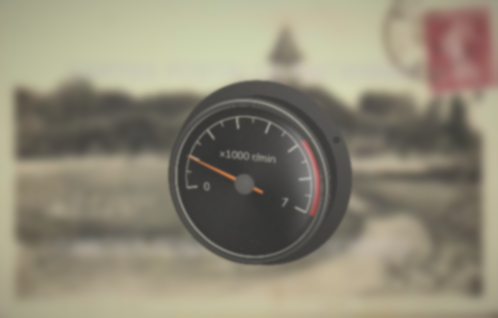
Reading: 1000 rpm
